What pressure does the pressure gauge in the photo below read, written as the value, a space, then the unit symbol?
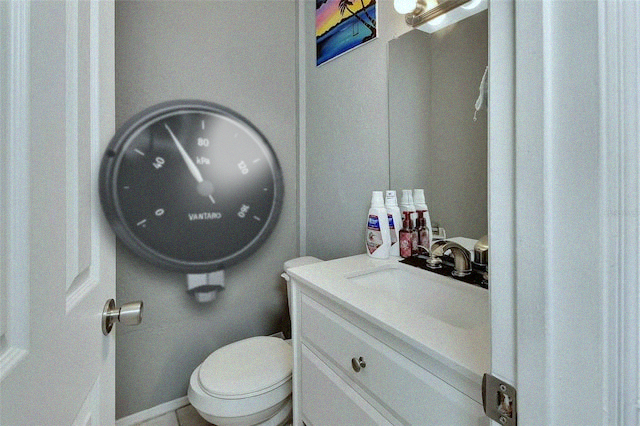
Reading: 60 kPa
